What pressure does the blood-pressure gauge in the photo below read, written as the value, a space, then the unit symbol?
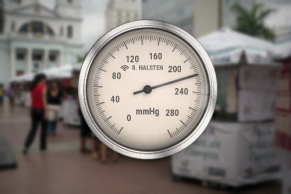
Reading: 220 mmHg
